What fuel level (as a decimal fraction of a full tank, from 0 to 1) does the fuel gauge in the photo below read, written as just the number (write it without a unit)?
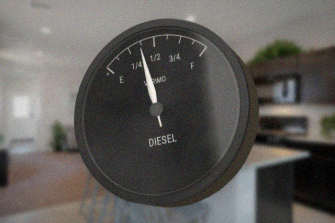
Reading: 0.375
